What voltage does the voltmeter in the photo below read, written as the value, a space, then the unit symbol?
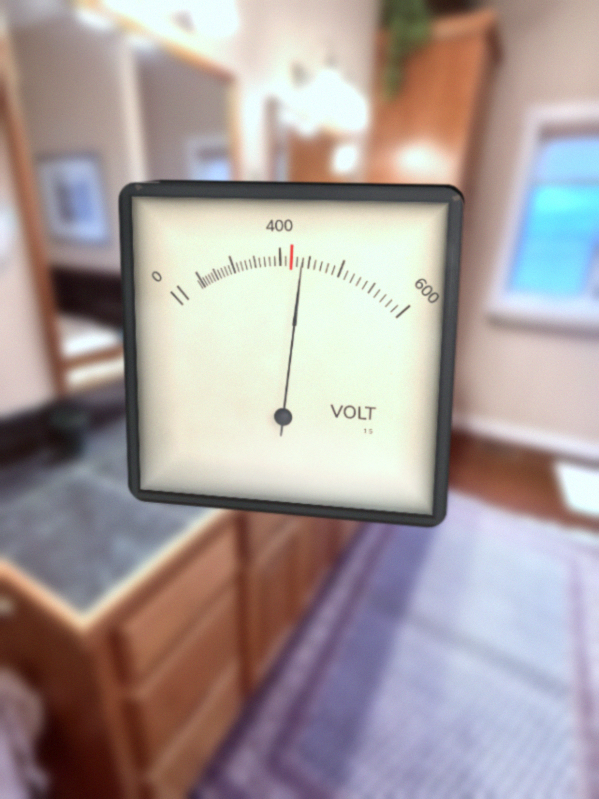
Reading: 440 V
